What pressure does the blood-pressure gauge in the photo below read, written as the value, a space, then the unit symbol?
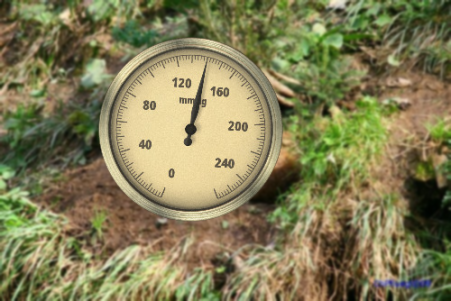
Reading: 140 mmHg
